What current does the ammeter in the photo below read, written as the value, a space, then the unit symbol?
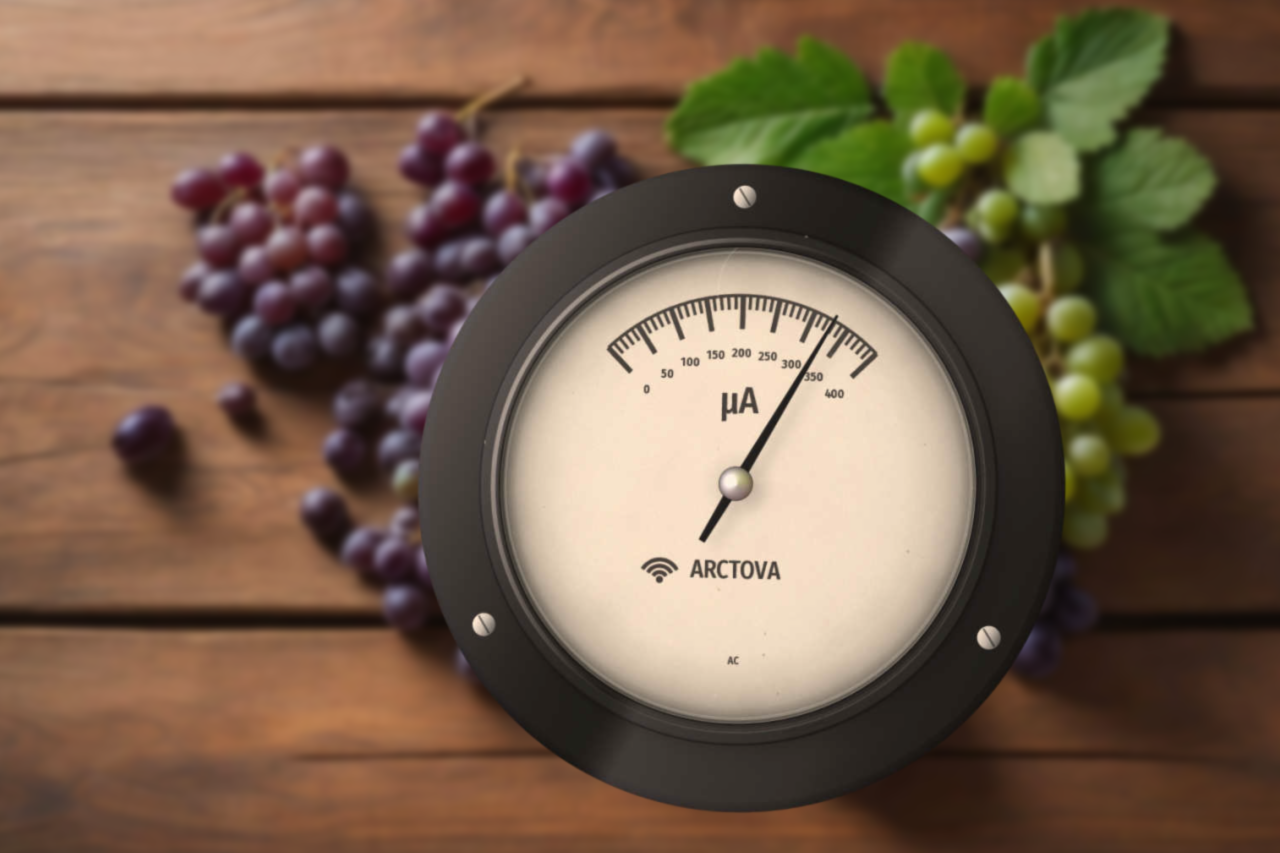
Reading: 330 µA
